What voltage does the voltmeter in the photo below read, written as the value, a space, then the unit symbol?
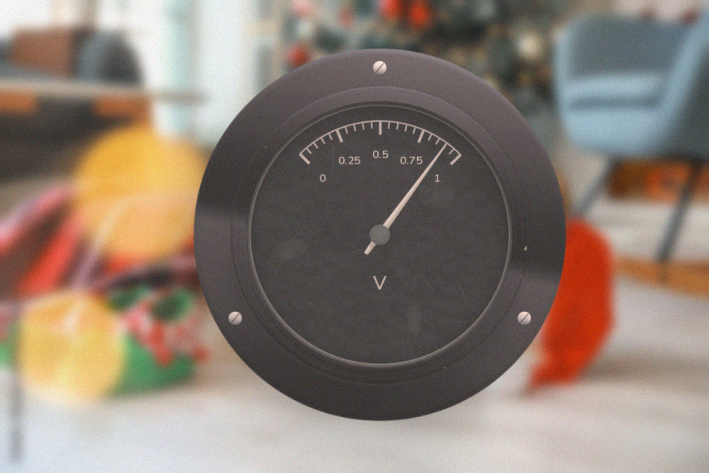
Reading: 0.9 V
